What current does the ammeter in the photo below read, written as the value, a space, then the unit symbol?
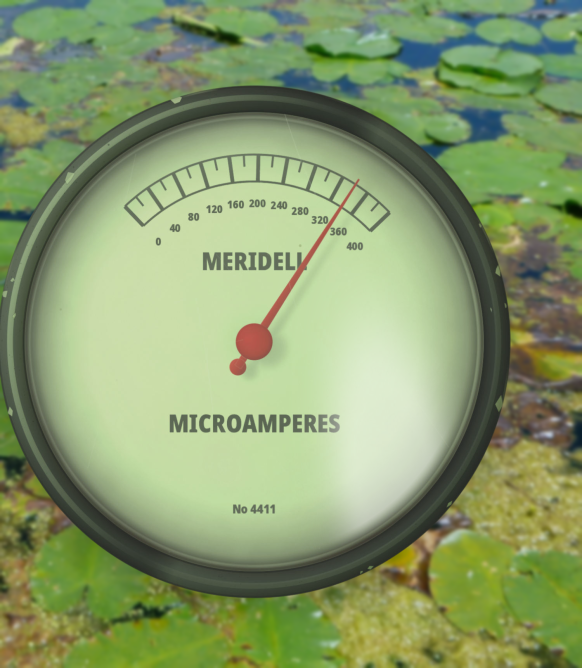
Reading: 340 µA
